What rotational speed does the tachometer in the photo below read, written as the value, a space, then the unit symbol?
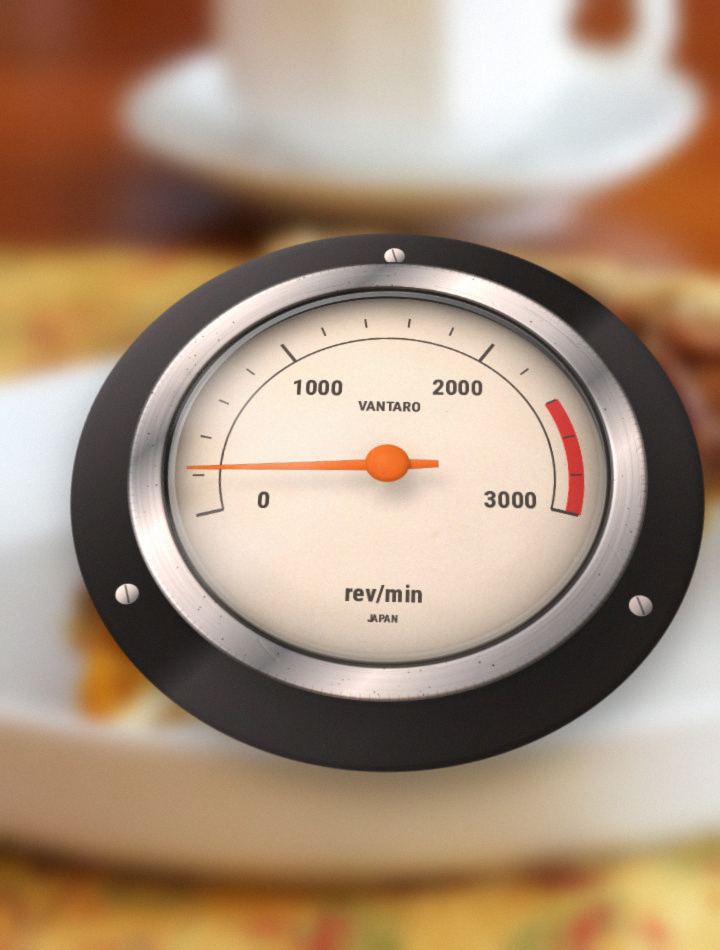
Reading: 200 rpm
